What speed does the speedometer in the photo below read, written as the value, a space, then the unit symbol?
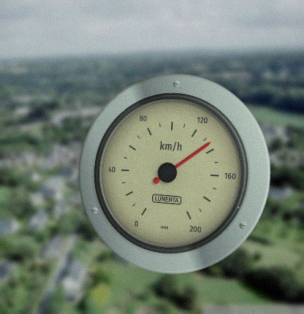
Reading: 135 km/h
